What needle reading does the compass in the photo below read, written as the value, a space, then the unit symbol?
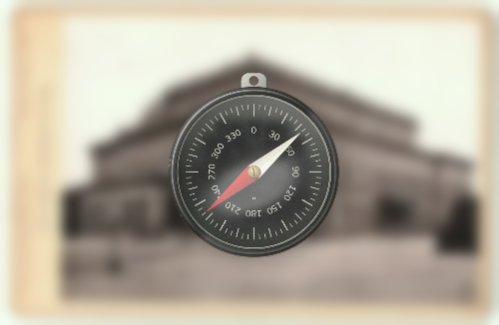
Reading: 230 °
